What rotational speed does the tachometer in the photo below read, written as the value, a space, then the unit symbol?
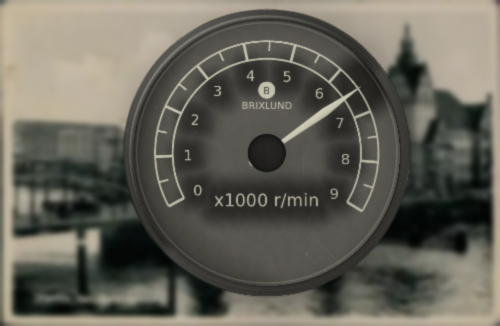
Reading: 6500 rpm
